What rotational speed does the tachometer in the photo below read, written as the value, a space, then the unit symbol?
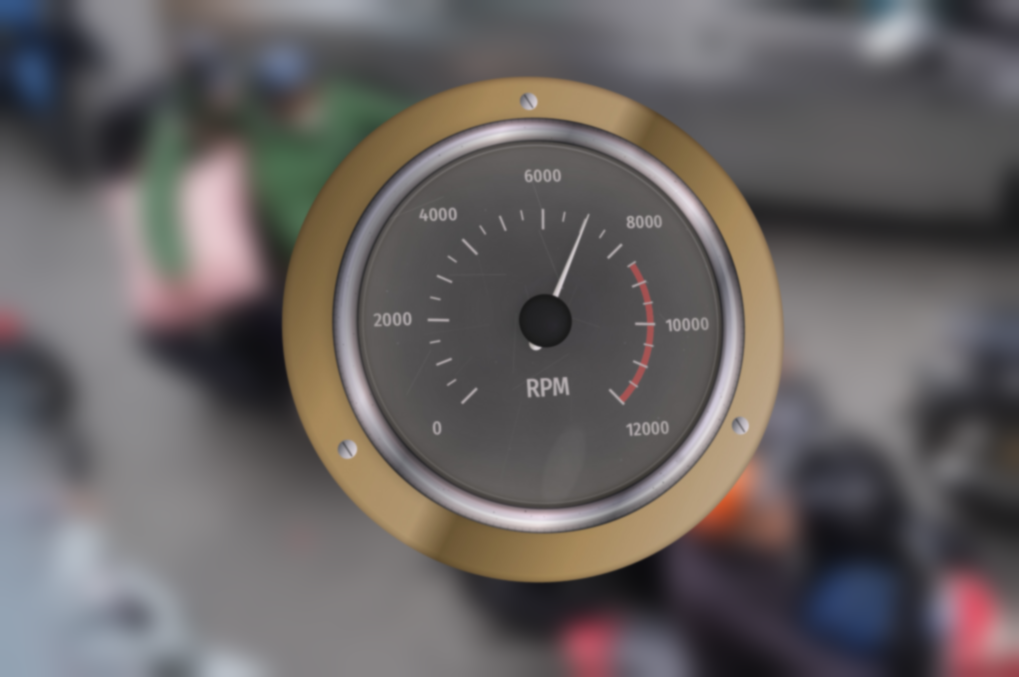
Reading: 7000 rpm
